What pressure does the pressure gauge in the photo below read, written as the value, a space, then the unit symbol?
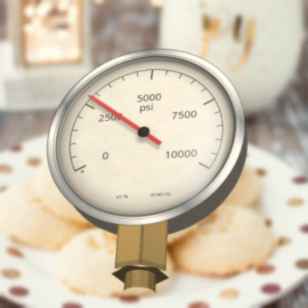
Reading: 2750 psi
